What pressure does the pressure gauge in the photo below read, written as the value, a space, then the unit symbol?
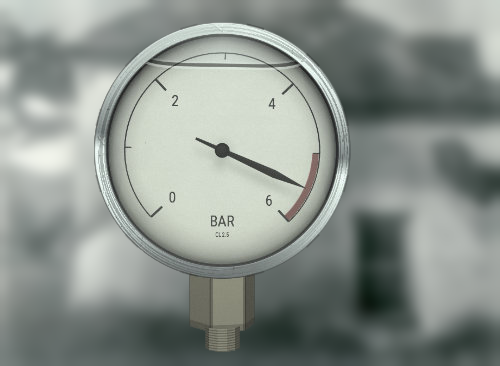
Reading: 5.5 bar
